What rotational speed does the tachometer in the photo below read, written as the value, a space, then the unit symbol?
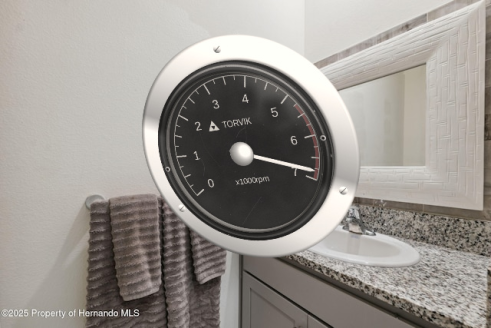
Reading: 6750 rpm
